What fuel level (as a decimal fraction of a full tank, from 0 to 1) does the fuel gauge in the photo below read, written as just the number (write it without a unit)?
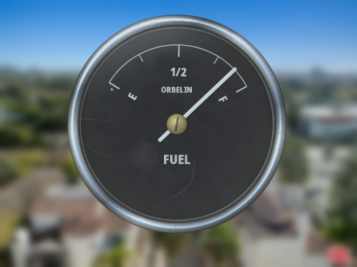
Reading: 0.875
